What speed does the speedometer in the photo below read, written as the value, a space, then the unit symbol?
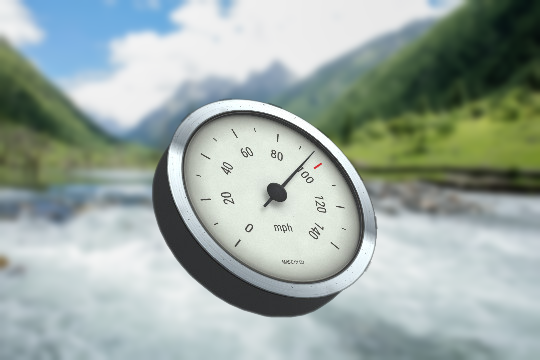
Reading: 95 mph
